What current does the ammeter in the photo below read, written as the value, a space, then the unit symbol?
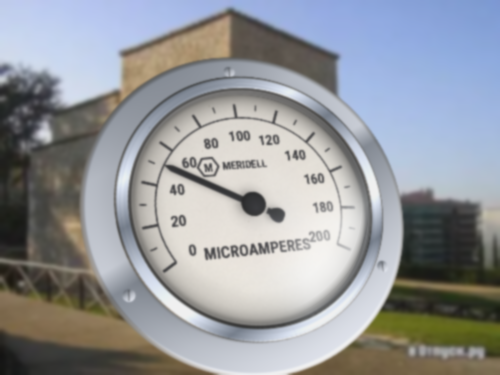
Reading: 50 µA
